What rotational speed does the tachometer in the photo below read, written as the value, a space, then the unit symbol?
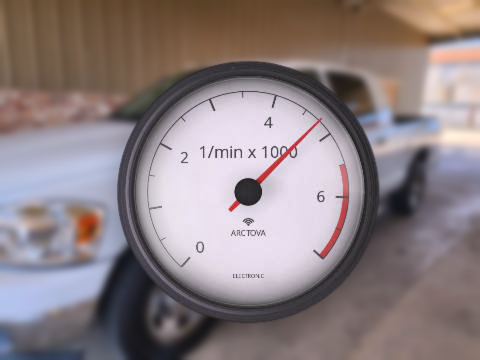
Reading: 4750 rpm
